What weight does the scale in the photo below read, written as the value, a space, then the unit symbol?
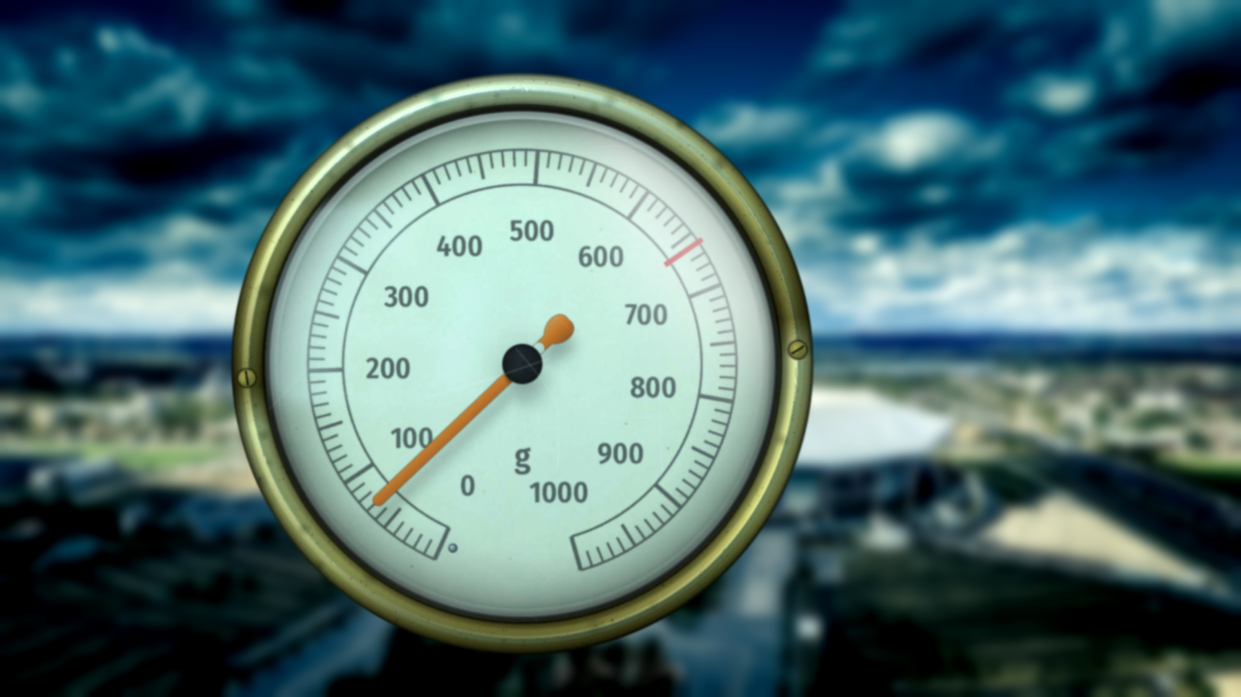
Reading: 70 g
